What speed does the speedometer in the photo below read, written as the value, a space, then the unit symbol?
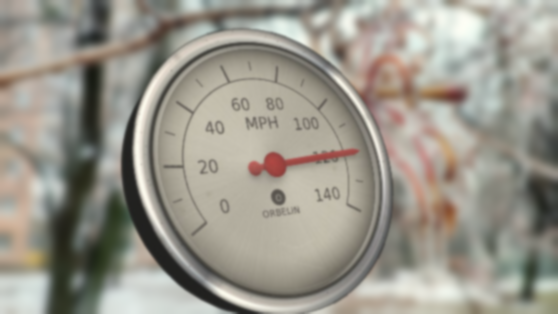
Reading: 120 mph
